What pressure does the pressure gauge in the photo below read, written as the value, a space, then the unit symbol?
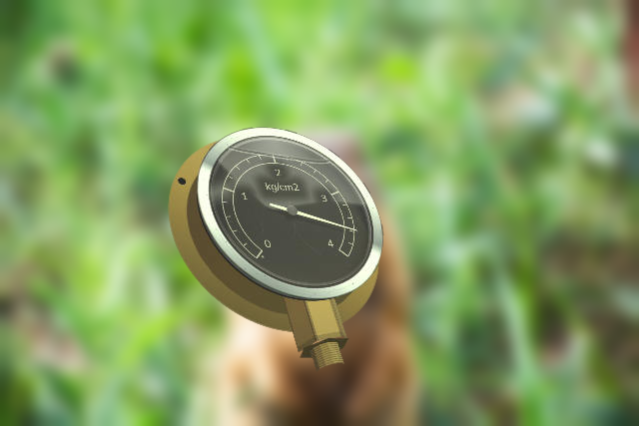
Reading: 3.6 kg/cm²
